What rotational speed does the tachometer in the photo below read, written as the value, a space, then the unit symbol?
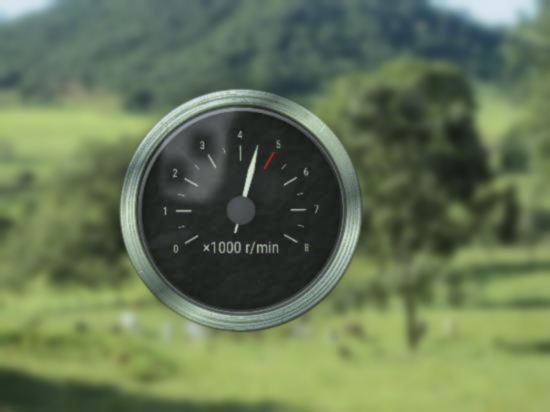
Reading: 4500 rpm
